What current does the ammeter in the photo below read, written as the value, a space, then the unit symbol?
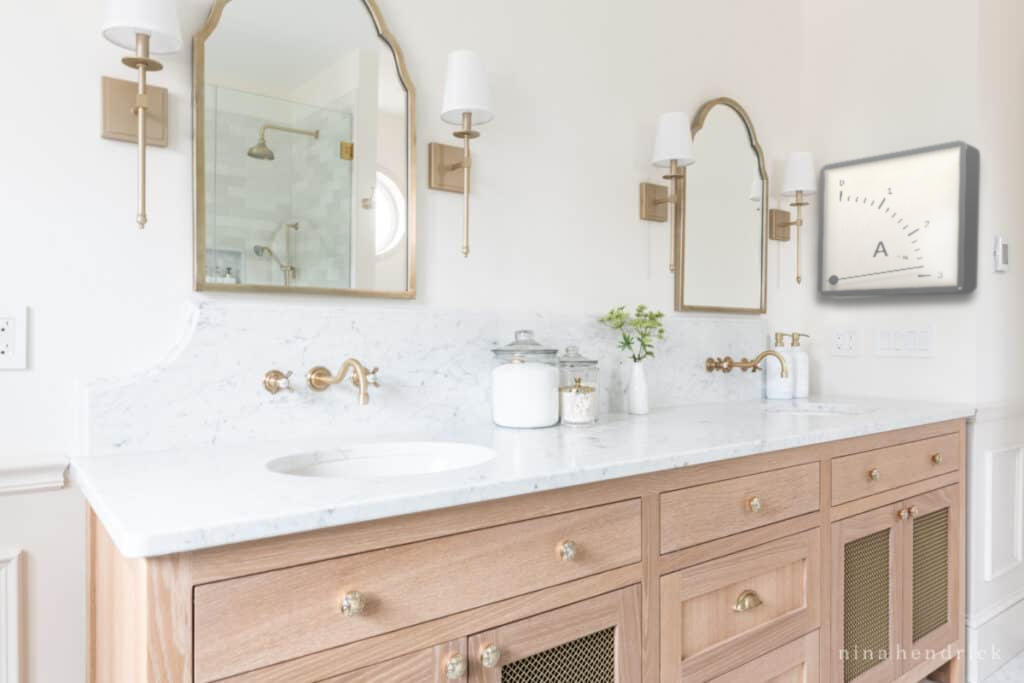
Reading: 2.8 A
